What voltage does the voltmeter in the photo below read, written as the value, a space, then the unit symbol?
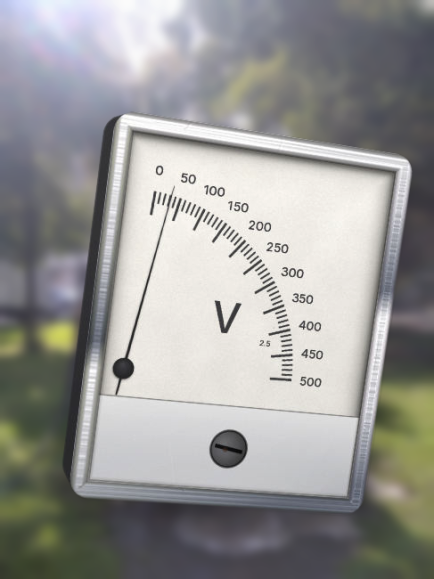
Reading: 30 V
